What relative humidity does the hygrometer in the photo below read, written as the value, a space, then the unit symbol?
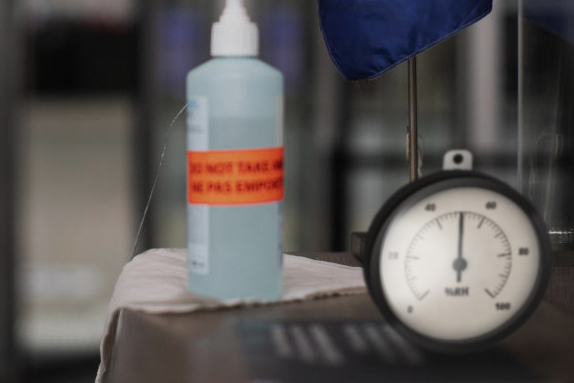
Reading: 50 %
